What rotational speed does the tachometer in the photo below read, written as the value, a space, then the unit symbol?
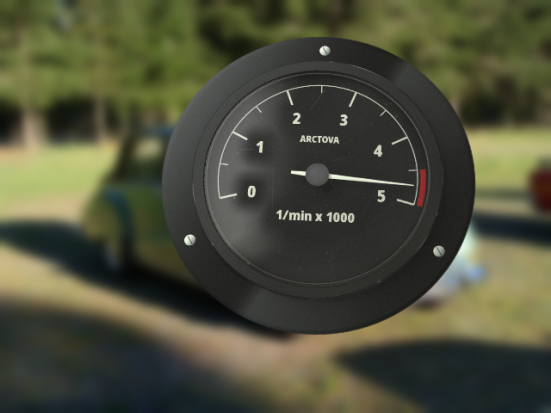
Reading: 4750 rpm
